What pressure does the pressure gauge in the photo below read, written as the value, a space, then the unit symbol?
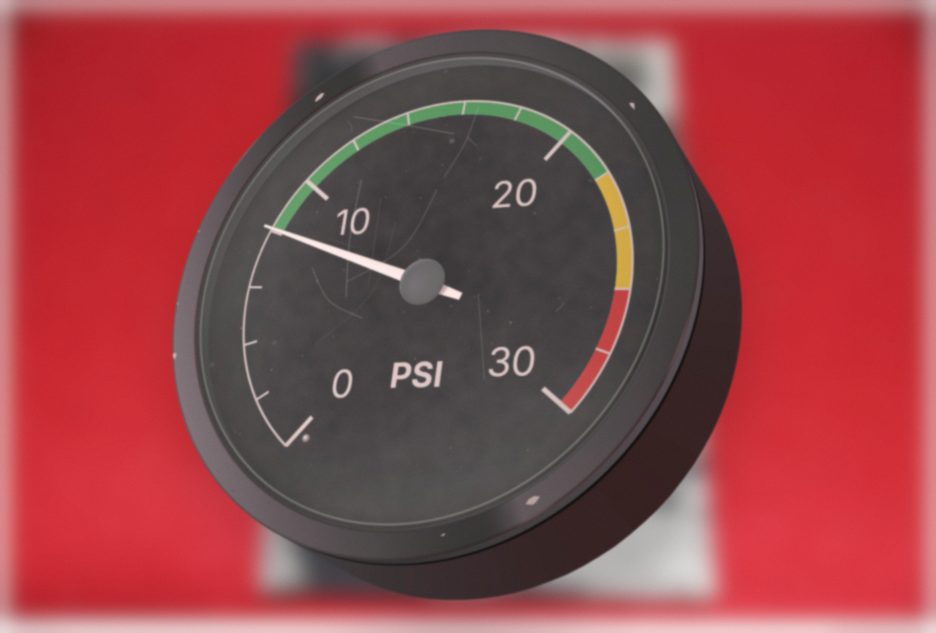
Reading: 8 psi
